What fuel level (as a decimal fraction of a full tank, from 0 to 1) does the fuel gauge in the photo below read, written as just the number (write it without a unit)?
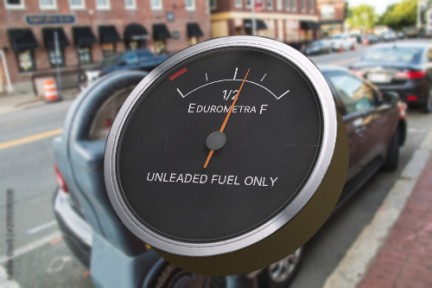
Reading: 0.625
